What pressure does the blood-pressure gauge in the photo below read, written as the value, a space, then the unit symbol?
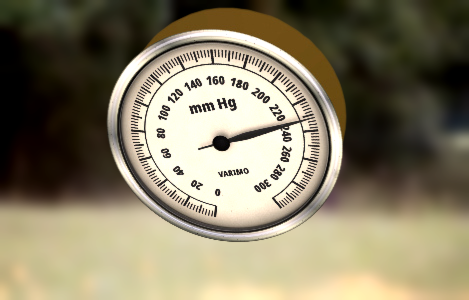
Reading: 230 mmHg
